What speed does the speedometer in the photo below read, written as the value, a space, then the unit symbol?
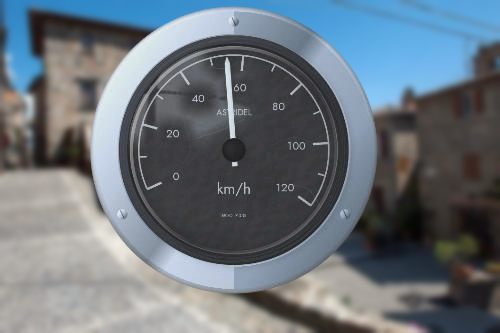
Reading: 55 km/h
